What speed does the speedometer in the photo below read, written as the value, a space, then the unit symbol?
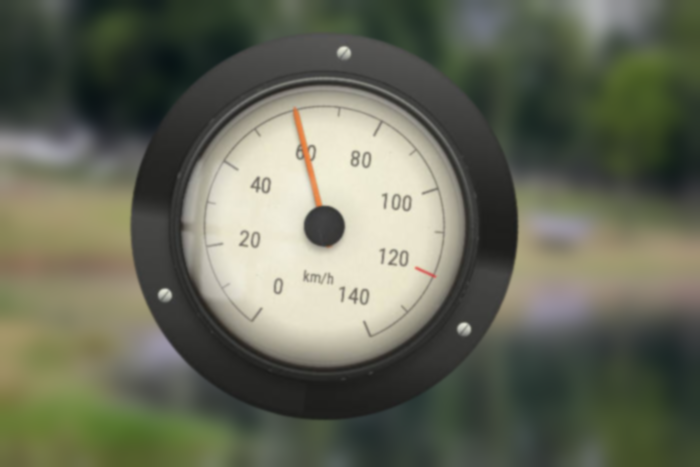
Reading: 60 km/h
